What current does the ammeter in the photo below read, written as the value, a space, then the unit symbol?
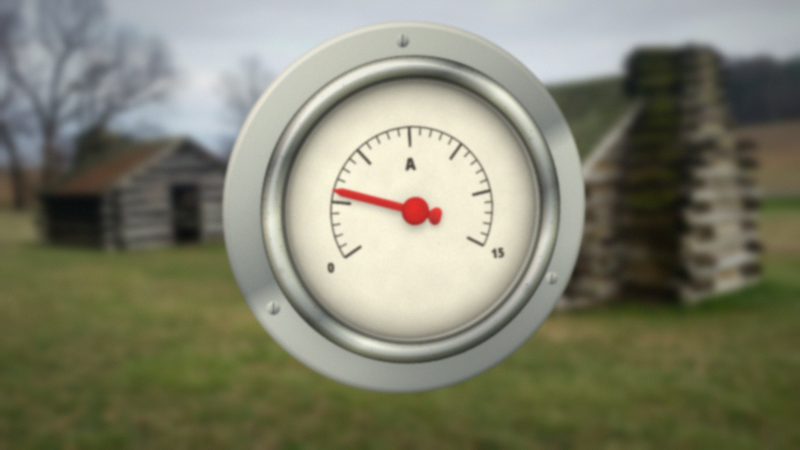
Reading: 3 A
